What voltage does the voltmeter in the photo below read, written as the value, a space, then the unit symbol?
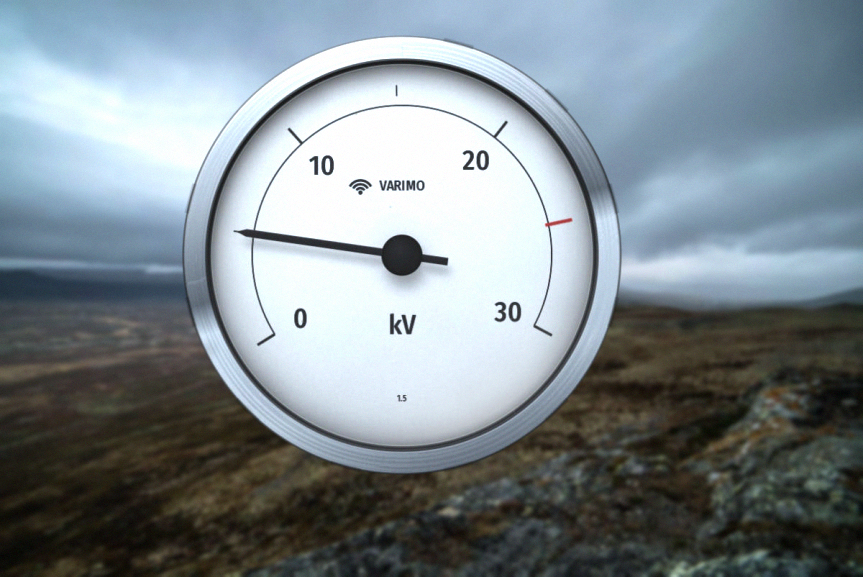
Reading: 5 kV
